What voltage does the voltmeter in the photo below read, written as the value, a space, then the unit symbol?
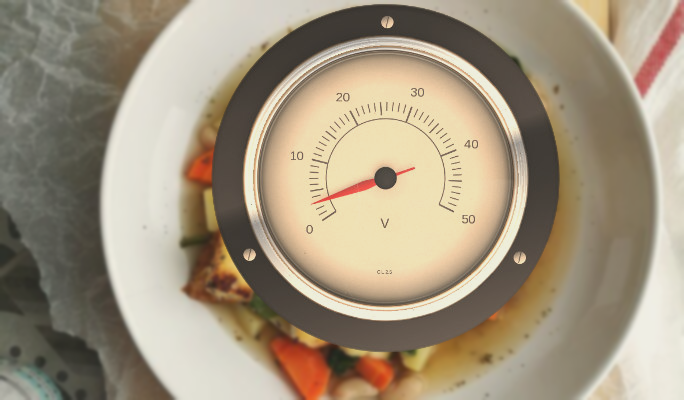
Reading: 3 V
